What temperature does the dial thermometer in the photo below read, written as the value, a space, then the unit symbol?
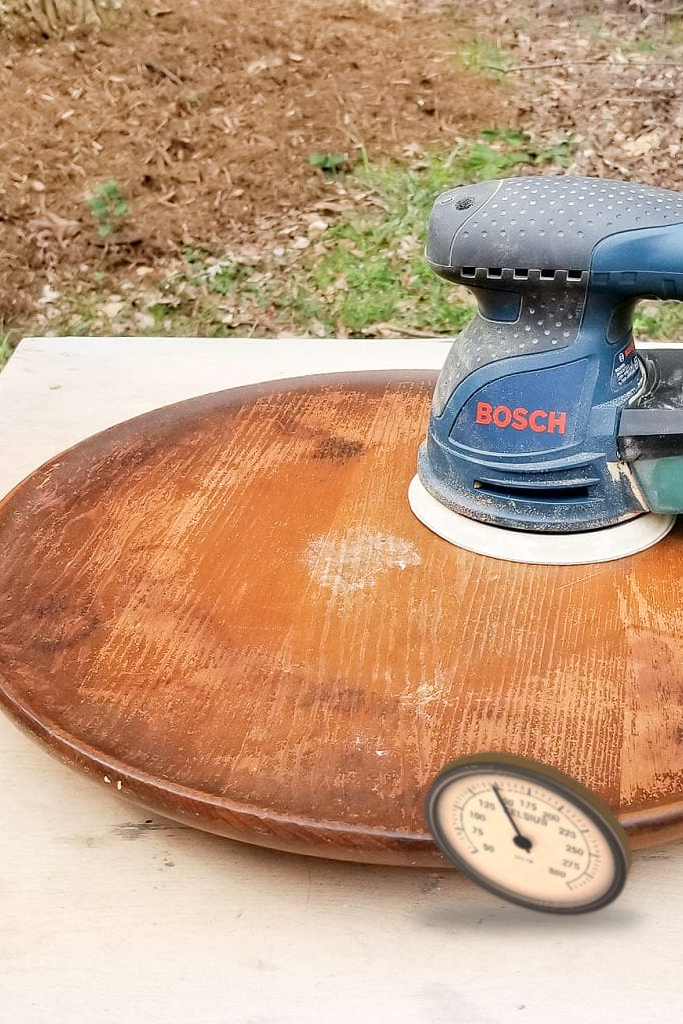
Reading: 150 °C
